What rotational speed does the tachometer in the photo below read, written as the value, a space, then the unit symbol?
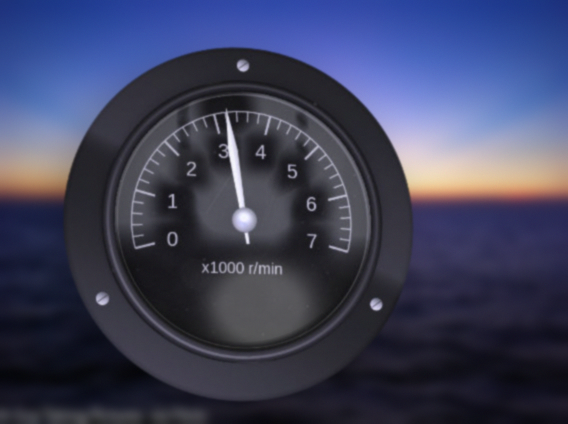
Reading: 3200 rpm
